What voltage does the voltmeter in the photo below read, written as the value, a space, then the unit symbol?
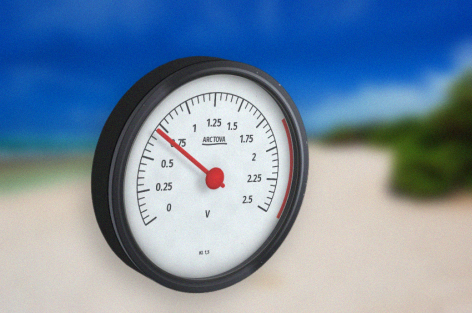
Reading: 0.7 V
